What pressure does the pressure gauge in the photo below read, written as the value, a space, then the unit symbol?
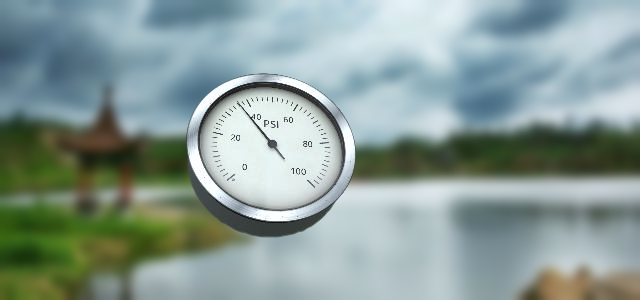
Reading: 36 psi
